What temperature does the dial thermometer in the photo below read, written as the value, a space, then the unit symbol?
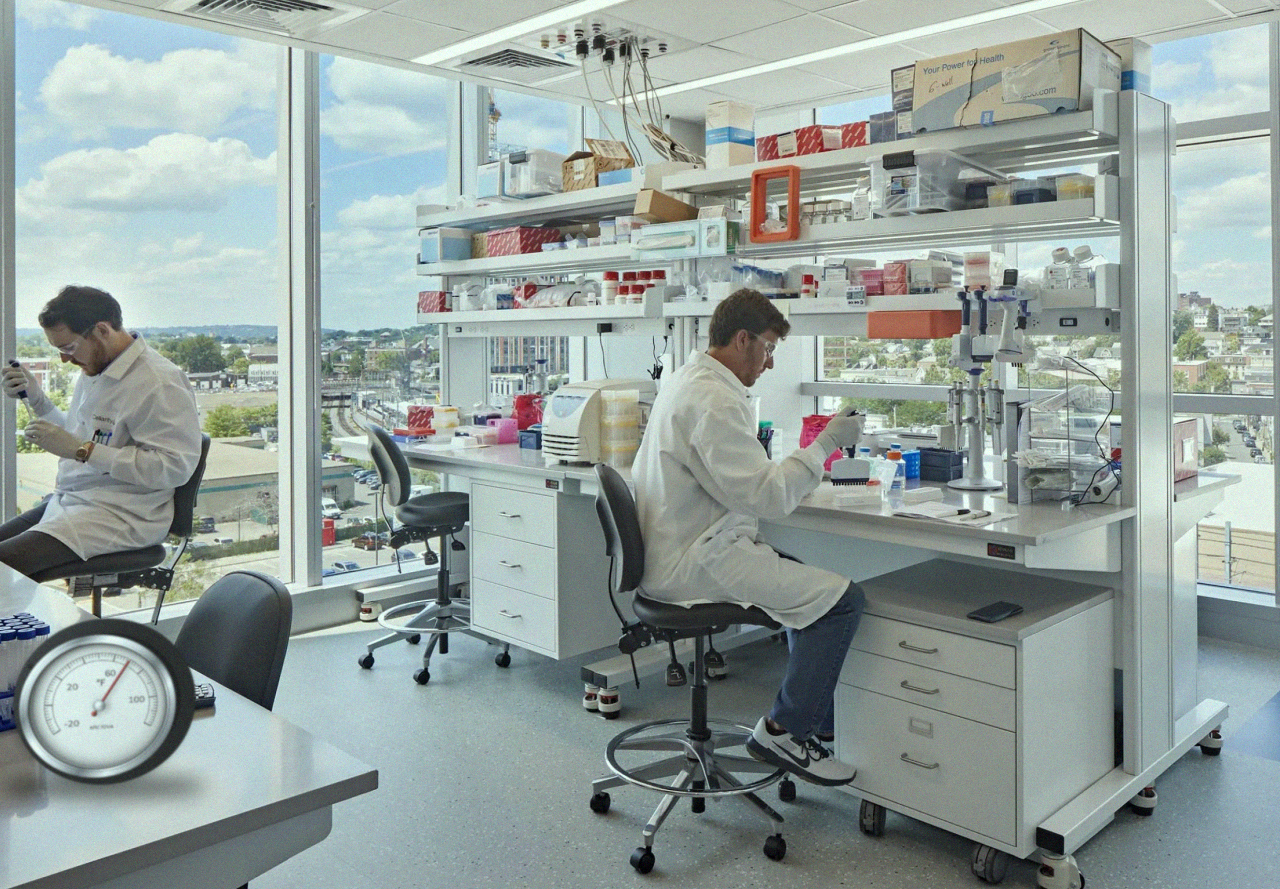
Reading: 70 °F
